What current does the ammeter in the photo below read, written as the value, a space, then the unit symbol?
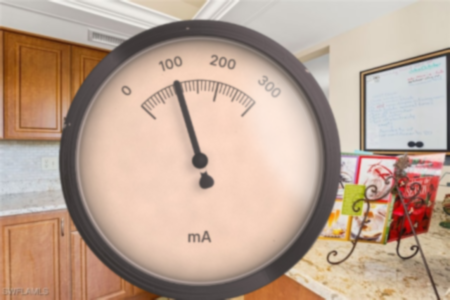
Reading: 100 mA
